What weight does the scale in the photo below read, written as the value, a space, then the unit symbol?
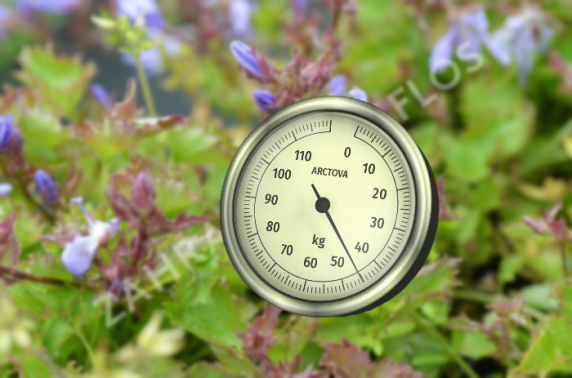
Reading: 45 kg
